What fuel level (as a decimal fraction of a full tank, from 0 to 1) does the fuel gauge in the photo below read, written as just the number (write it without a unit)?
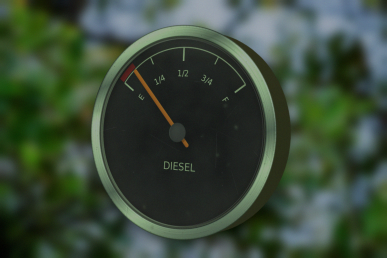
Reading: 0.125
